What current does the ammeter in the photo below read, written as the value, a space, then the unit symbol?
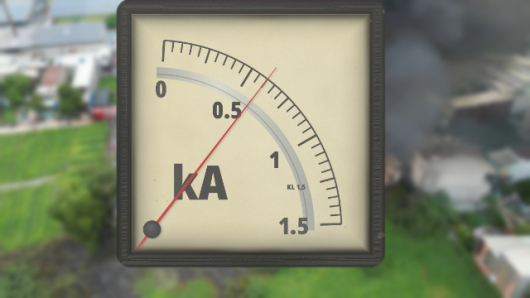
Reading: 0.6 kA
